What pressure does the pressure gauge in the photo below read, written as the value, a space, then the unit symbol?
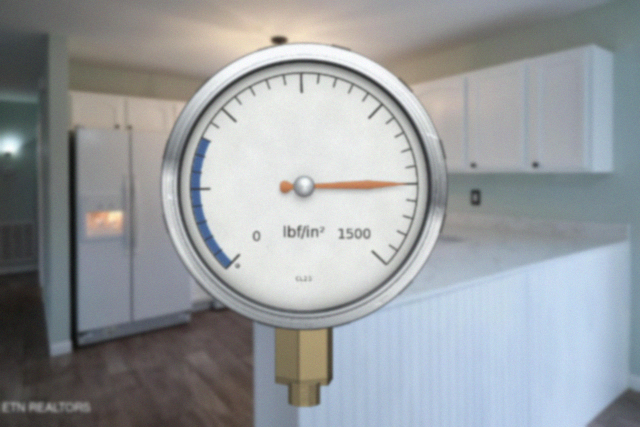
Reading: 1250 psi
